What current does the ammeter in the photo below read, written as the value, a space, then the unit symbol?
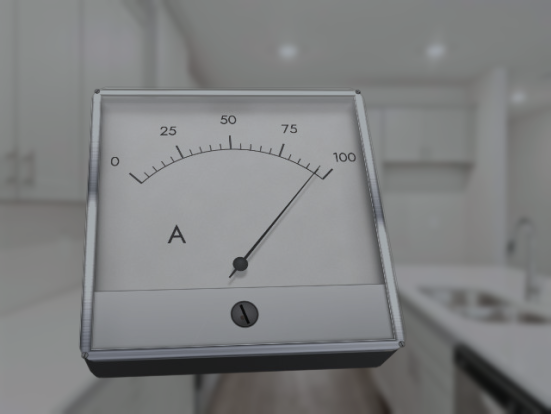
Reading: 95 A
